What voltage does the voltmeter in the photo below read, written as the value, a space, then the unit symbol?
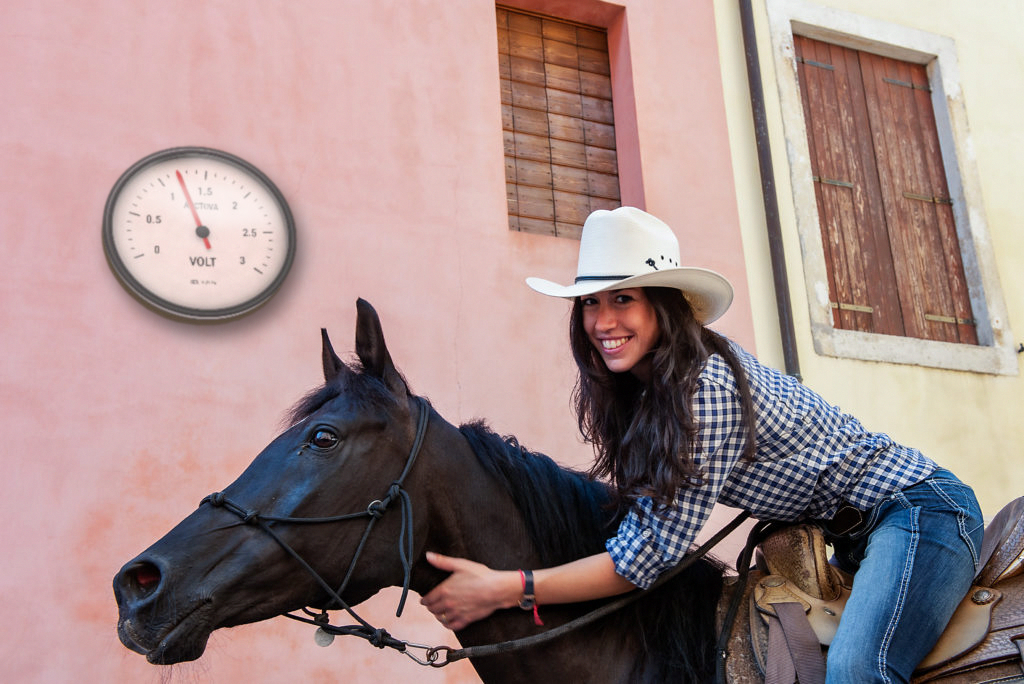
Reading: 1.2 V
